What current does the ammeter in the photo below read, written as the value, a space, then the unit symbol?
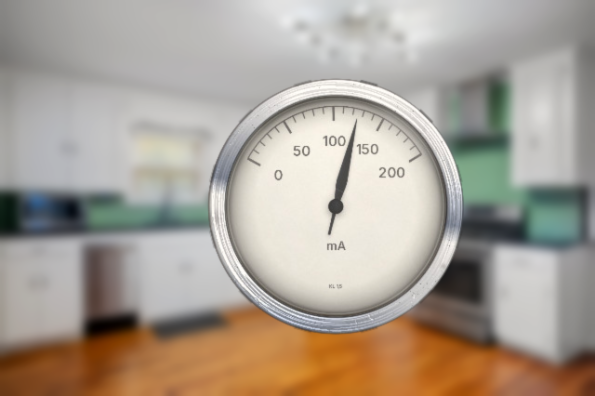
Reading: 125 mA
